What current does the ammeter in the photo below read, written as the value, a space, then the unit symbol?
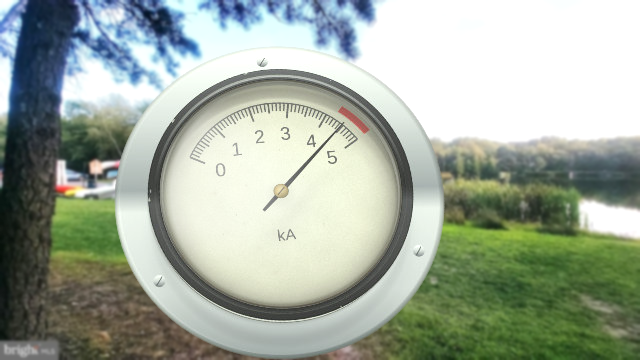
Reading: 4.5 kA
